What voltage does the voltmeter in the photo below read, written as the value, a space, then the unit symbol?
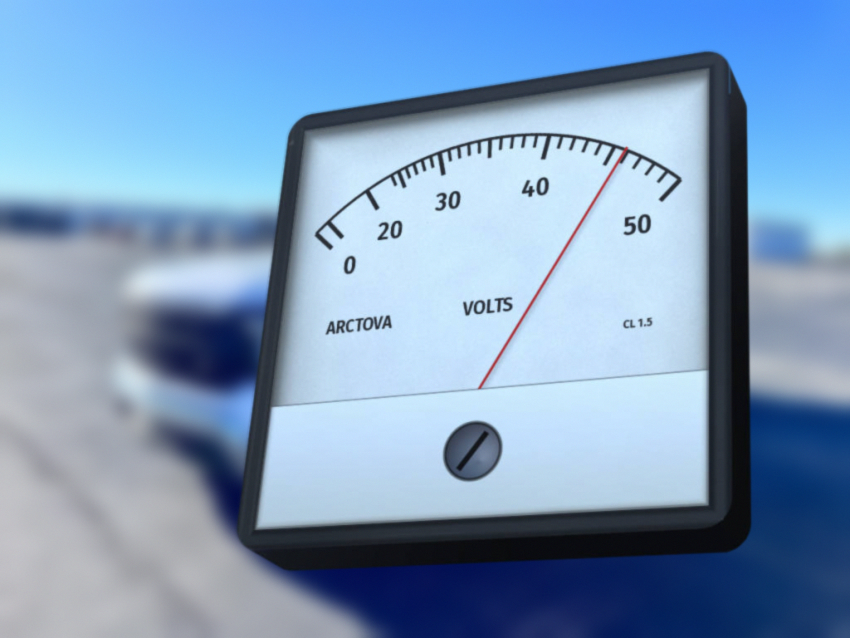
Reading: 46 V
